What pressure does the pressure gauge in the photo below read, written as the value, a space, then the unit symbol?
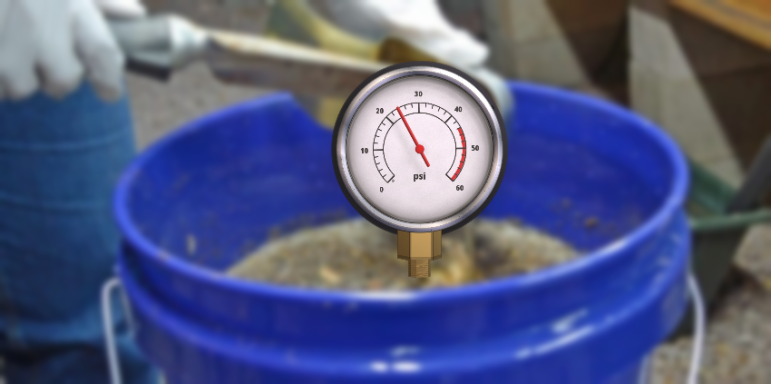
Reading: 24 psi
